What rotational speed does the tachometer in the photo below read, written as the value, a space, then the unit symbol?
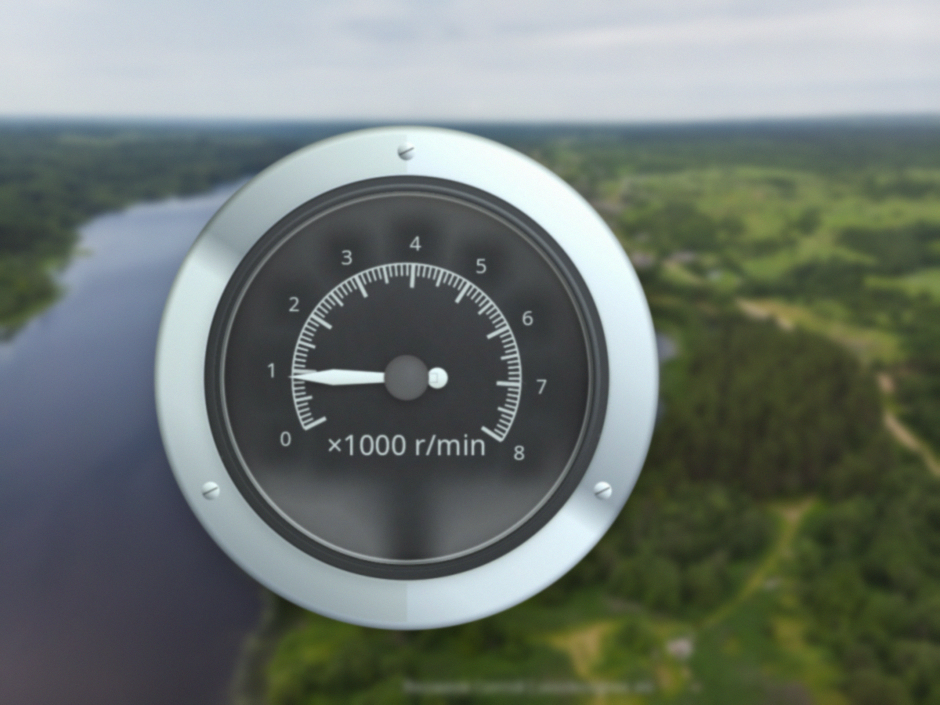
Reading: 900 rpm
